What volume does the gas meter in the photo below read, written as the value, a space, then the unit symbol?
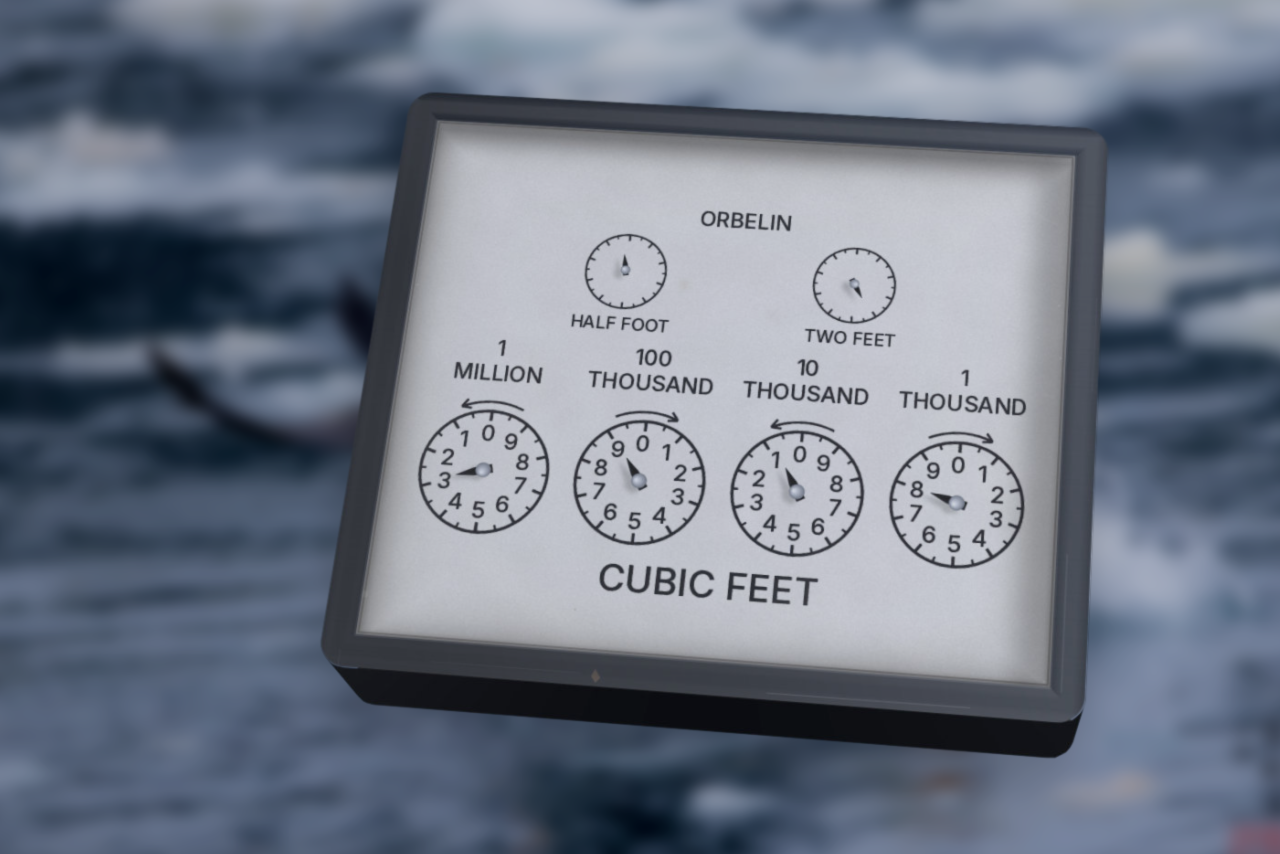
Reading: 290800 ft³
